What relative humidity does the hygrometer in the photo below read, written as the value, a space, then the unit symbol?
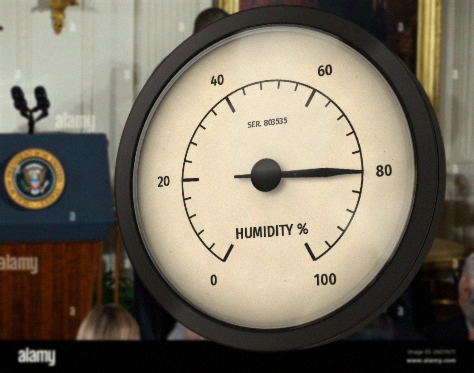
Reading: 80 %
